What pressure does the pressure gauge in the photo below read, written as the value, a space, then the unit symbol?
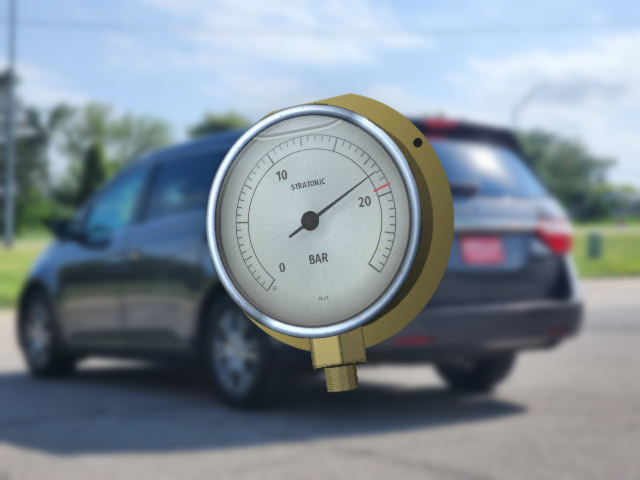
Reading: 18.5 bar
